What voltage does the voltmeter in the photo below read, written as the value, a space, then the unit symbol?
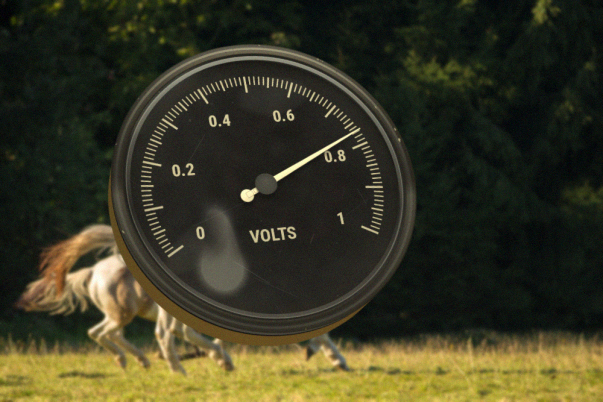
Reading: 0.77 V
